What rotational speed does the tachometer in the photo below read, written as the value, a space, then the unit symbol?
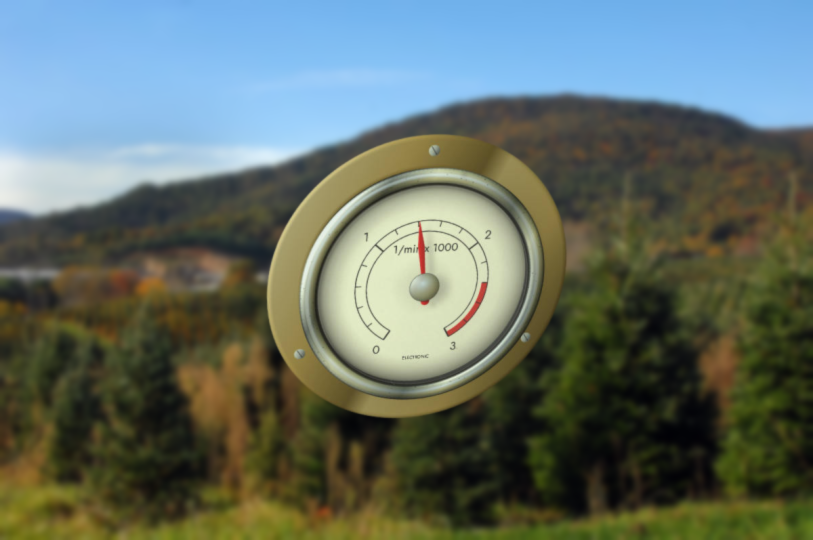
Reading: 1400 rpm
